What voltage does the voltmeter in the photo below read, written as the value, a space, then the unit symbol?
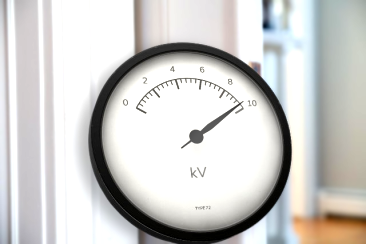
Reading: 9.6 kV
